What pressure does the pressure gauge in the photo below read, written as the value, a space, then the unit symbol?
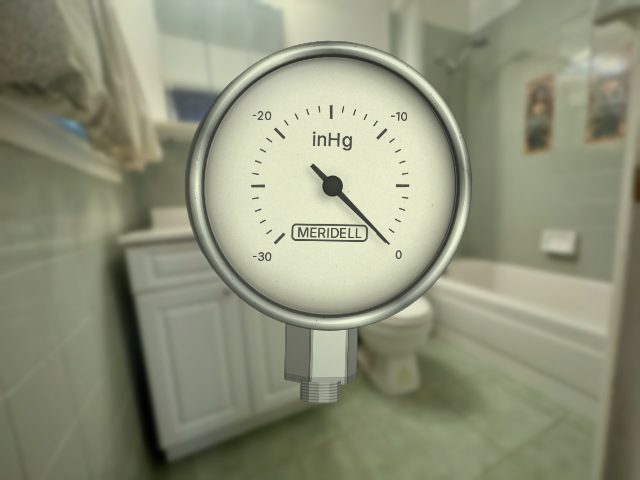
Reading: 0 inHg
